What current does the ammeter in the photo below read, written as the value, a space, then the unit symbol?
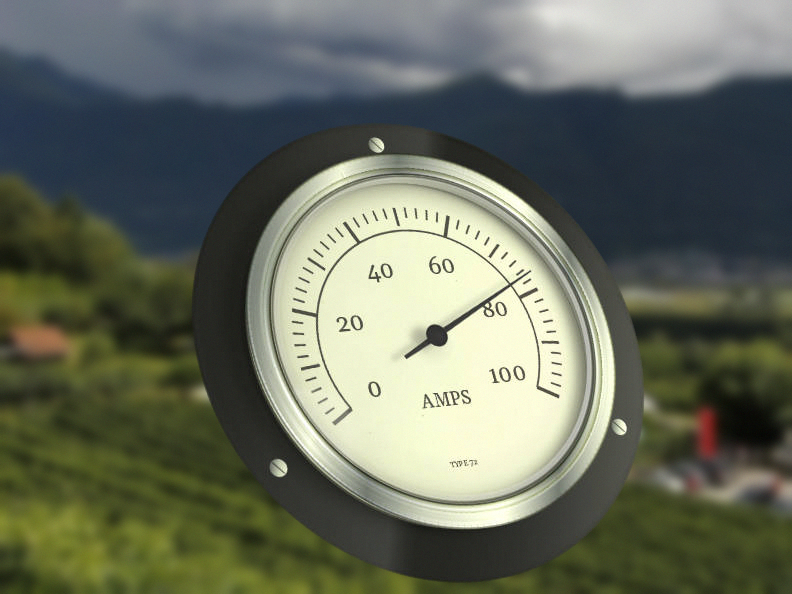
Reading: 77 A
